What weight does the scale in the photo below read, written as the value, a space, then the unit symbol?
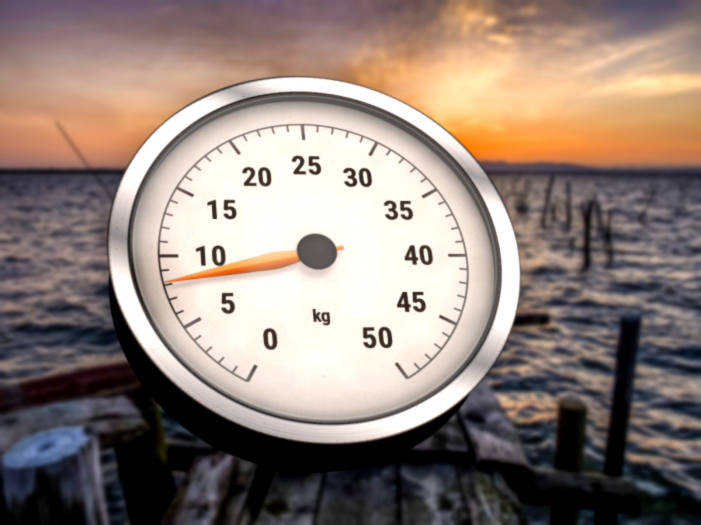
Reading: 8 kg
